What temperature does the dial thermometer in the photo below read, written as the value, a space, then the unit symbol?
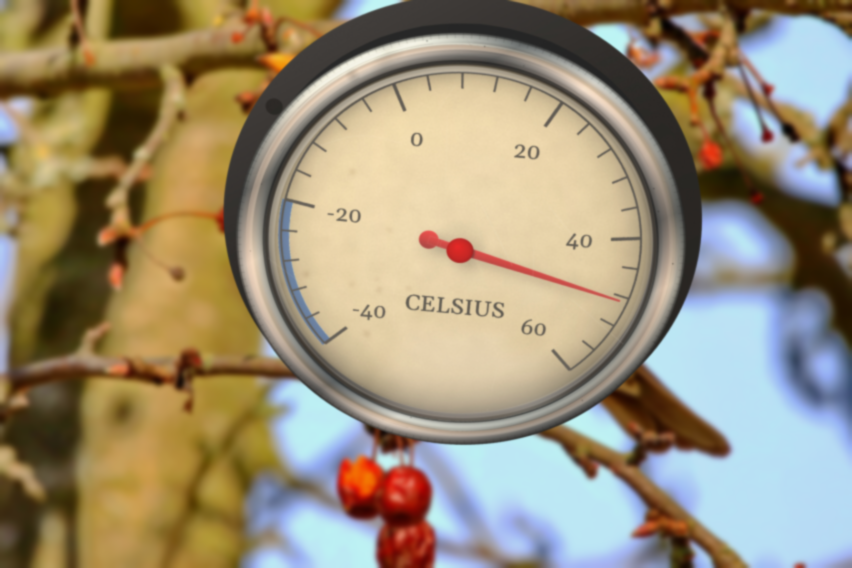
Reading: 48 °C
